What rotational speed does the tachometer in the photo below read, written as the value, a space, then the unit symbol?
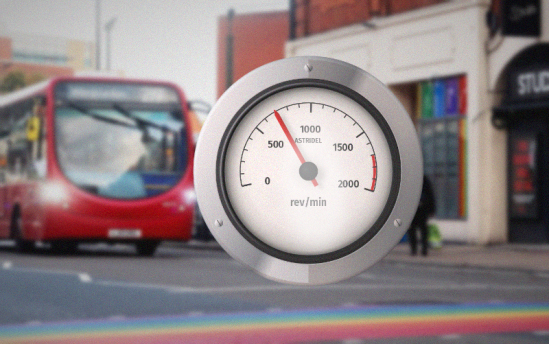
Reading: 700 rpm
